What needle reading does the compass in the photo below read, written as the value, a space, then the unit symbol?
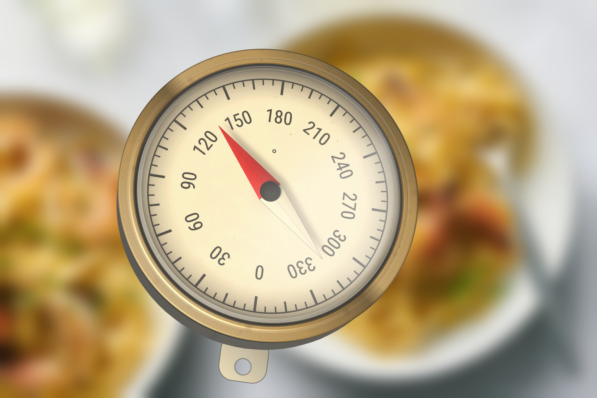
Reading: 135 °
